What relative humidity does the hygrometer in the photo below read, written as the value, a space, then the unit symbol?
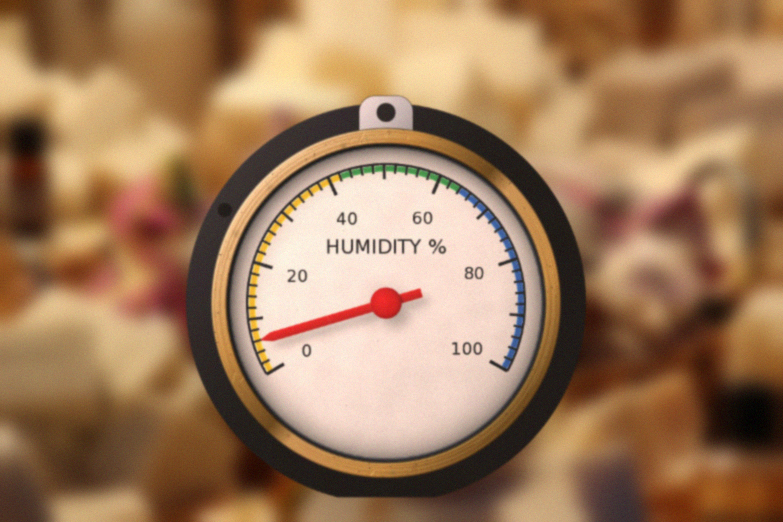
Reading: 6 %
